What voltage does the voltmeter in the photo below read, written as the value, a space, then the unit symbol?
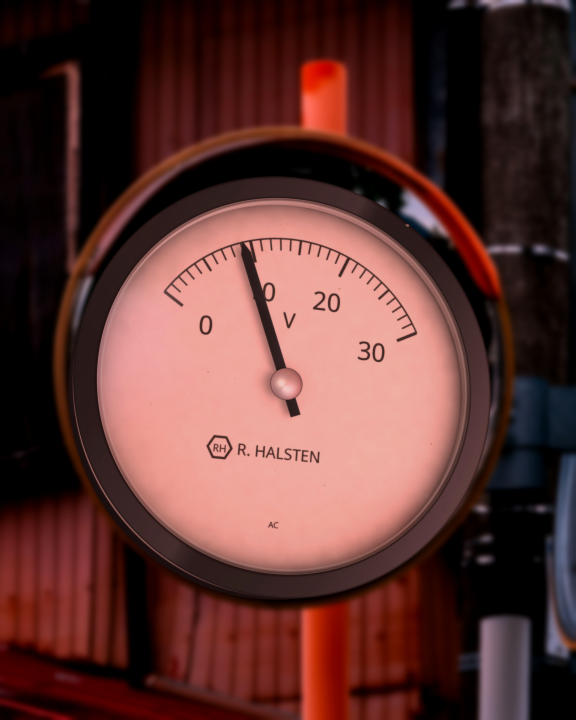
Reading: 9 V
